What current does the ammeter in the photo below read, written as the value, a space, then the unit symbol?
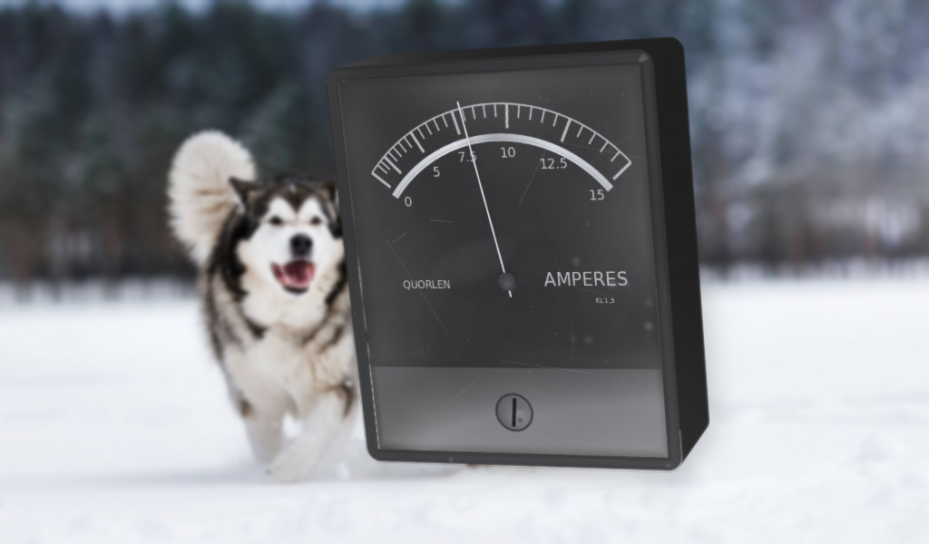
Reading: 8 A
